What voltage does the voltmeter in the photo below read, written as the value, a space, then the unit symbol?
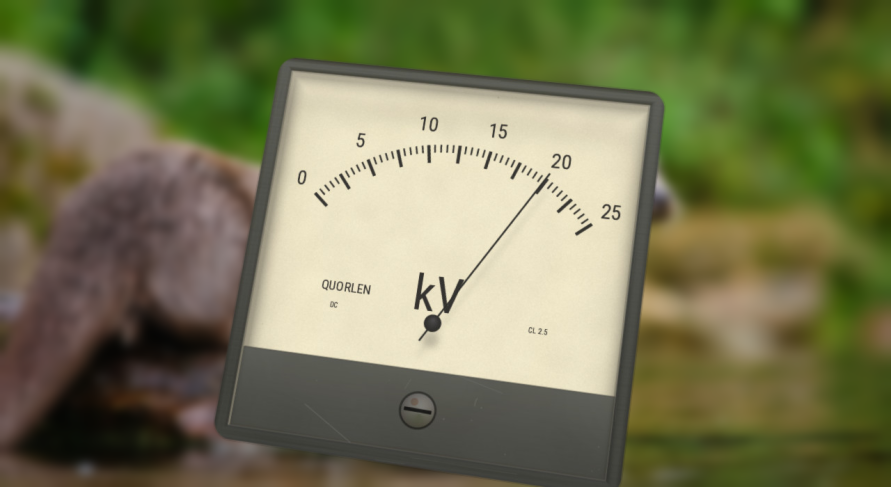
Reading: 20 kV
